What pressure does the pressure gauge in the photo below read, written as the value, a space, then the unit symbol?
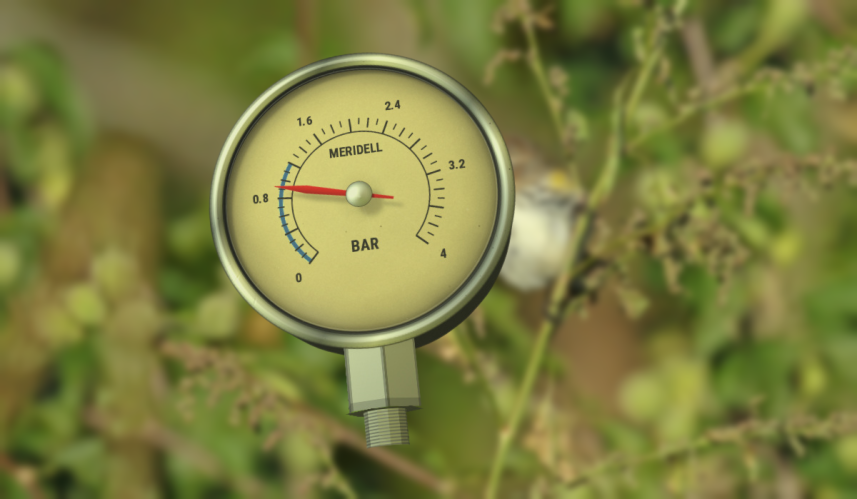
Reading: 0.9 bar
